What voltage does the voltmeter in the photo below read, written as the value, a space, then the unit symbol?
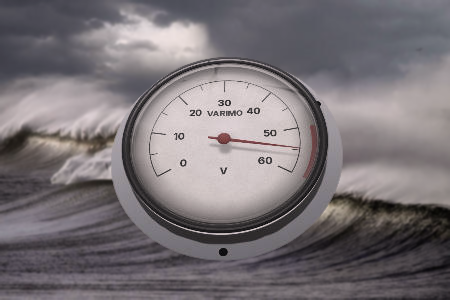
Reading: 55 V
